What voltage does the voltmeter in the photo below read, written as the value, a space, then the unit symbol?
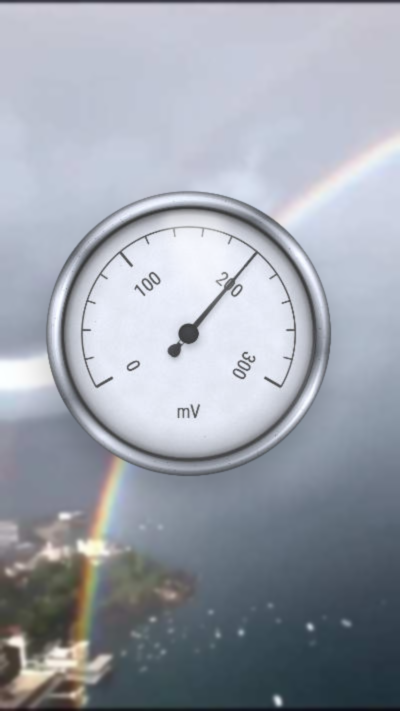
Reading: 200 mV
